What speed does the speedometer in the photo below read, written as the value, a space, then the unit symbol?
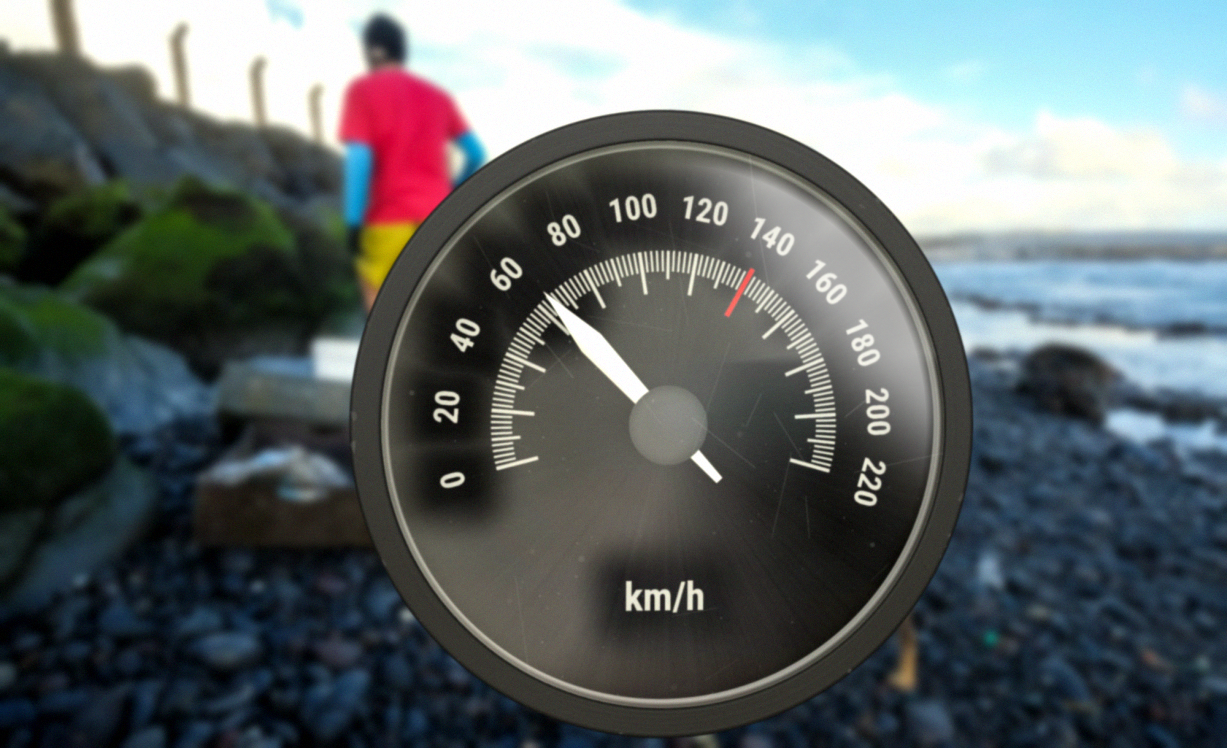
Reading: 64 km/h
